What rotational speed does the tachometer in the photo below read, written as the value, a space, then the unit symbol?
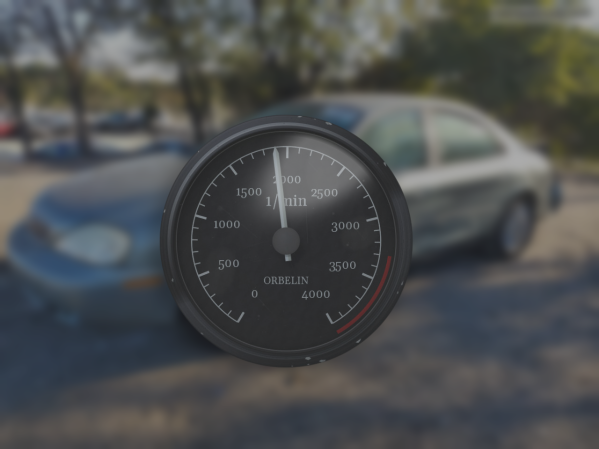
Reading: 1900 rpm
